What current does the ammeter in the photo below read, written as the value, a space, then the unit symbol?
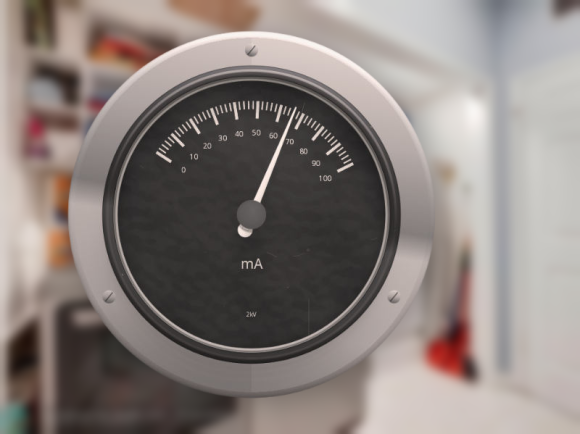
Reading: 66 mA
